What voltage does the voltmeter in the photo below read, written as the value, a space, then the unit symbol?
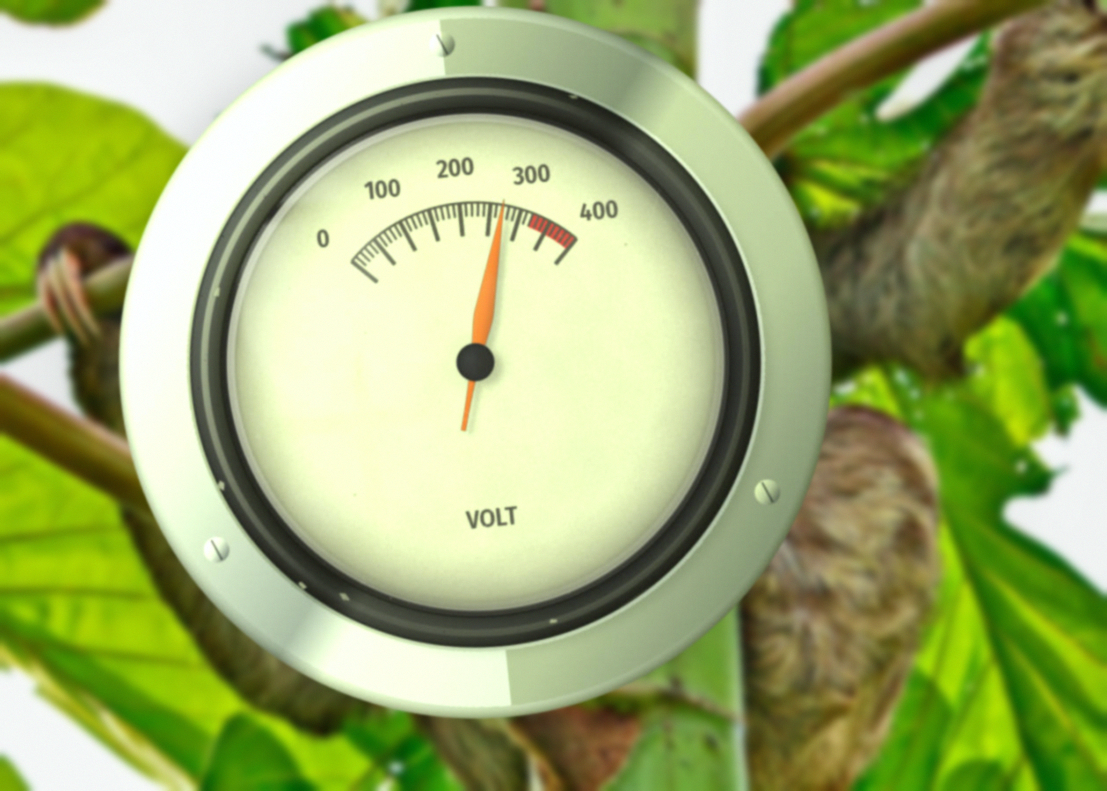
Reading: 270 V
